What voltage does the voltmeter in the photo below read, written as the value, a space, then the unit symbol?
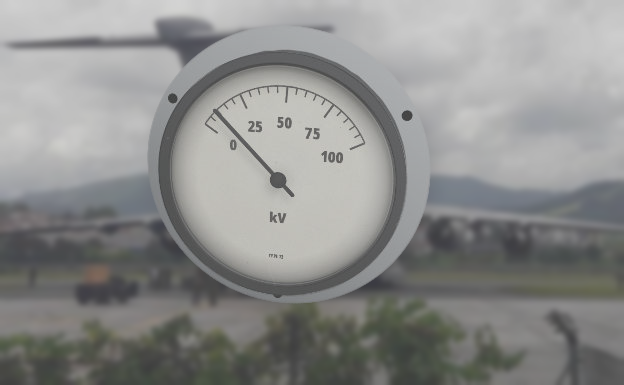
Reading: 10 kV
